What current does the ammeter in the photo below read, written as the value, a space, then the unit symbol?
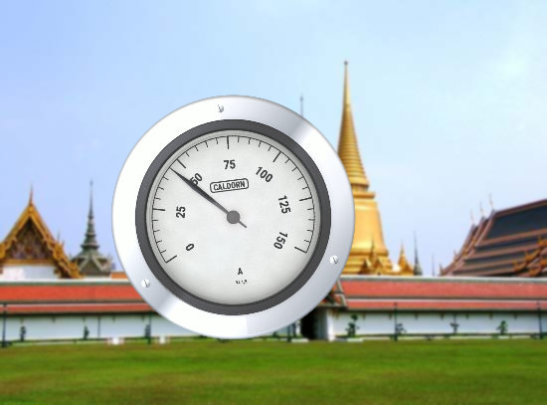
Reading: 45 A
